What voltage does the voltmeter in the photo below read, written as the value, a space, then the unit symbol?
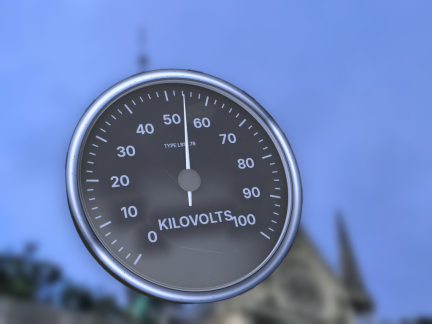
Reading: 54 kV
